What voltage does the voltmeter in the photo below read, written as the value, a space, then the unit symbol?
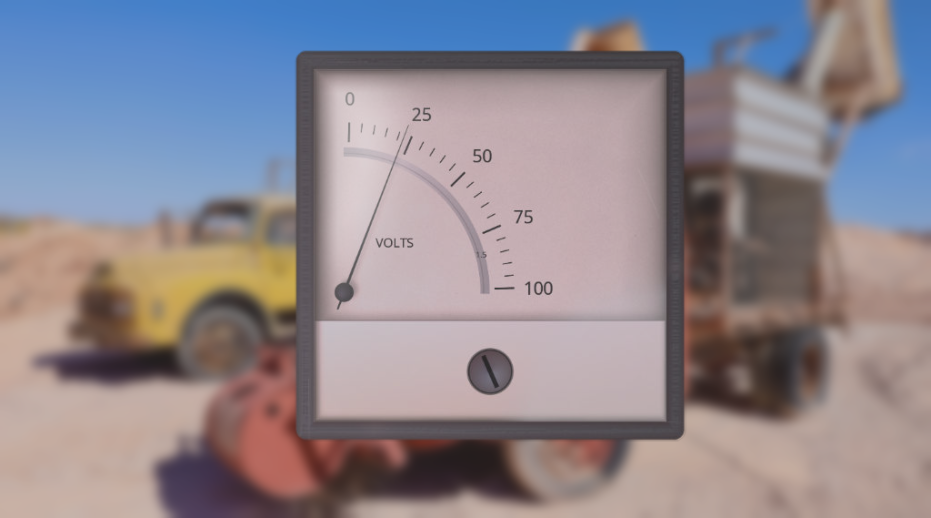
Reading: 22.5 V
